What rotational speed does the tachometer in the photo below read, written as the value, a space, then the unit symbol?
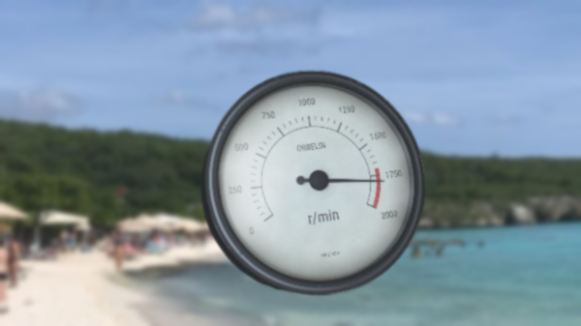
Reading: 1800 rpm
